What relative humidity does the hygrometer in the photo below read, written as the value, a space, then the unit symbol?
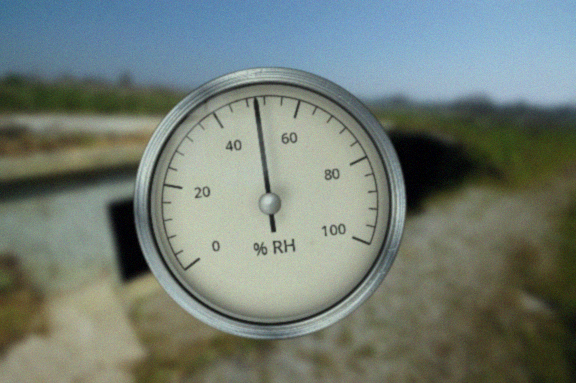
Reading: 50 %
